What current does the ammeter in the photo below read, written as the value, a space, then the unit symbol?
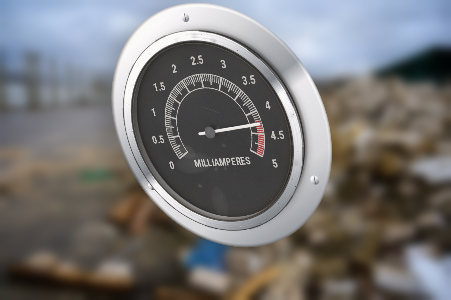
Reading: 4.25 mA
